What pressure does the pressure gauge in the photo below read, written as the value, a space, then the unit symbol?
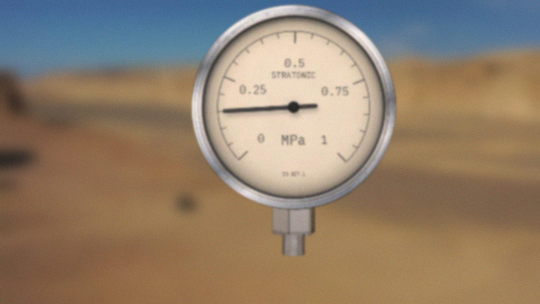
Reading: 0.15 MPa
